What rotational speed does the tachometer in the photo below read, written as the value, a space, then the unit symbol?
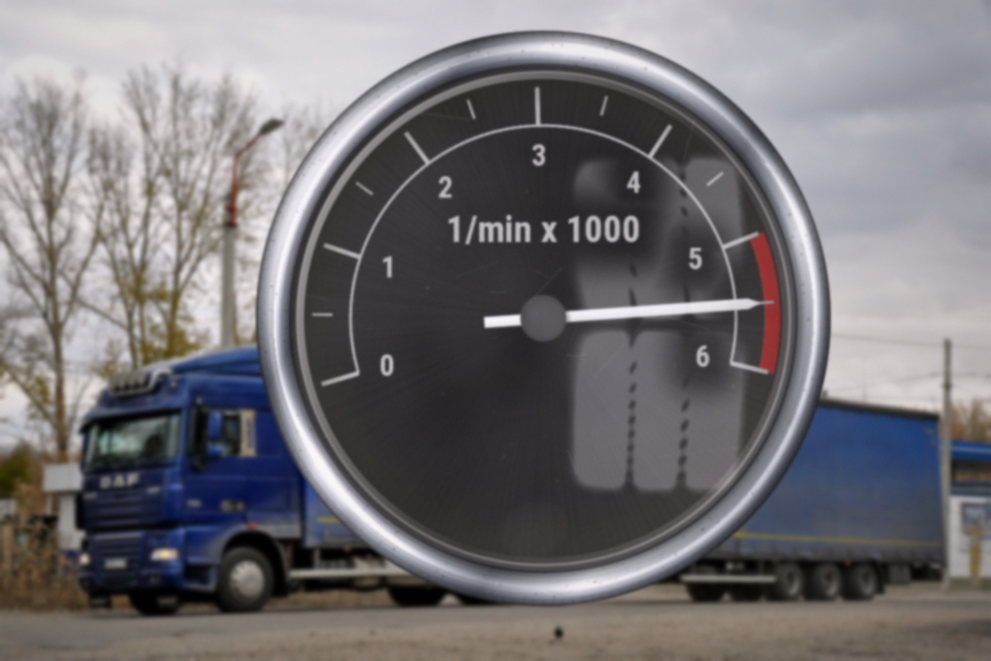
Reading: 5500 rpm
